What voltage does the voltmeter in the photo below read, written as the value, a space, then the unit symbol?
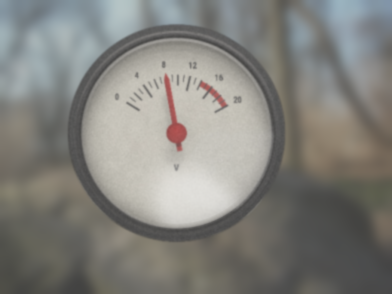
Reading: 8 V
